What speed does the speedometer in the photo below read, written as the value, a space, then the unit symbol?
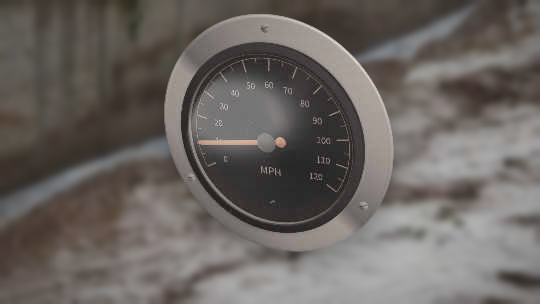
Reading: 10 mph
